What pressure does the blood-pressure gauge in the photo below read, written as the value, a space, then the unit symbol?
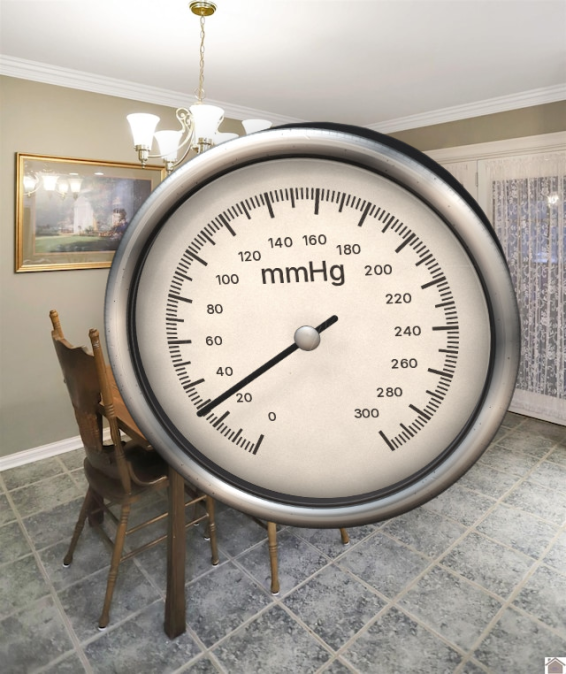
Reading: 28 mmHg
